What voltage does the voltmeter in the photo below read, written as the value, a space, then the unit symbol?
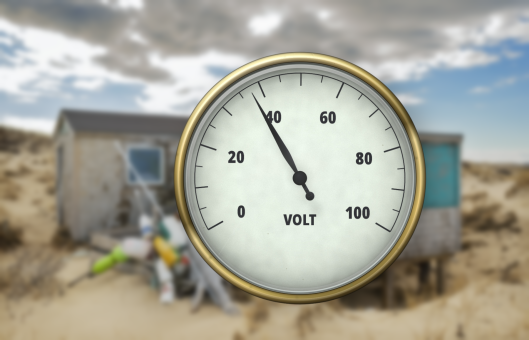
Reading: 37.5 V
